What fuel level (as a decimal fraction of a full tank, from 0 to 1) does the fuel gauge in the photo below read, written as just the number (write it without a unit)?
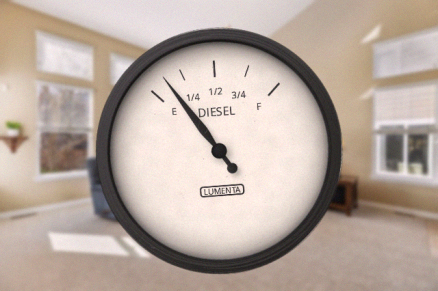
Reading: 0.125
